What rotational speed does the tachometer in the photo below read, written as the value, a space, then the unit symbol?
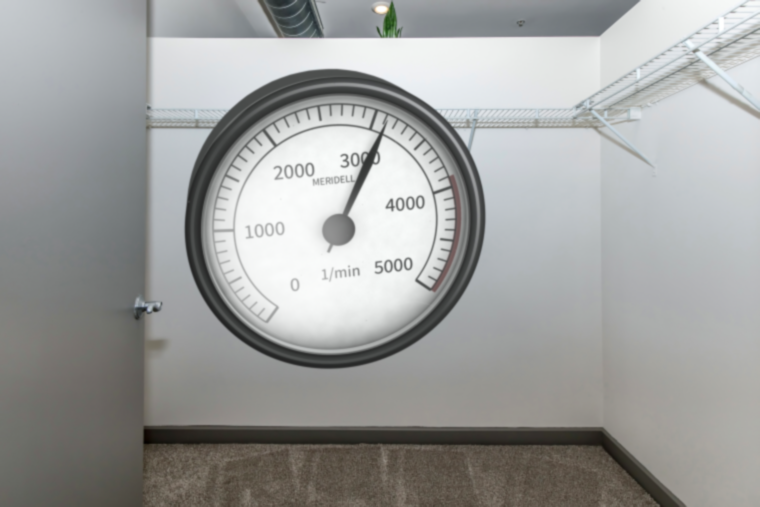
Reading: 3100 rpm
